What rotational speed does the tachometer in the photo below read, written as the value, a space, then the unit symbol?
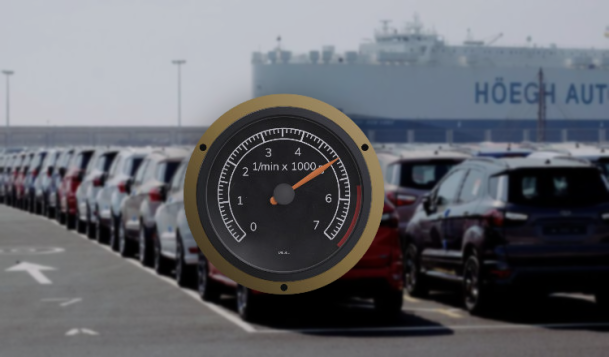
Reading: 5000 rpm
